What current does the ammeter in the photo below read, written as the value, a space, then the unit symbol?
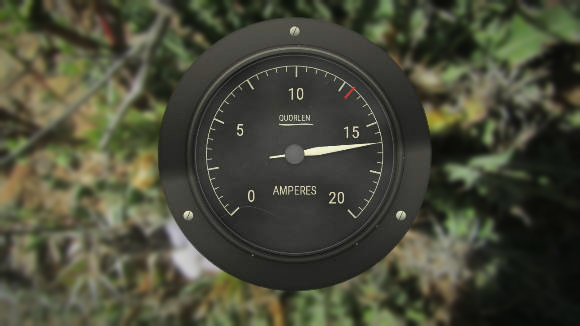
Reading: 16 A
